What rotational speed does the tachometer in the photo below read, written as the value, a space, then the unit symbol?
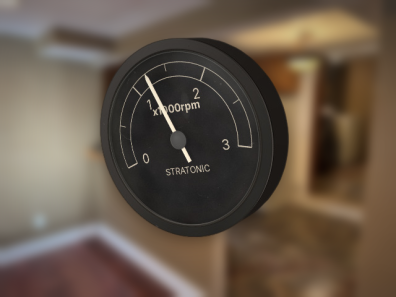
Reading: 1250 rpm
